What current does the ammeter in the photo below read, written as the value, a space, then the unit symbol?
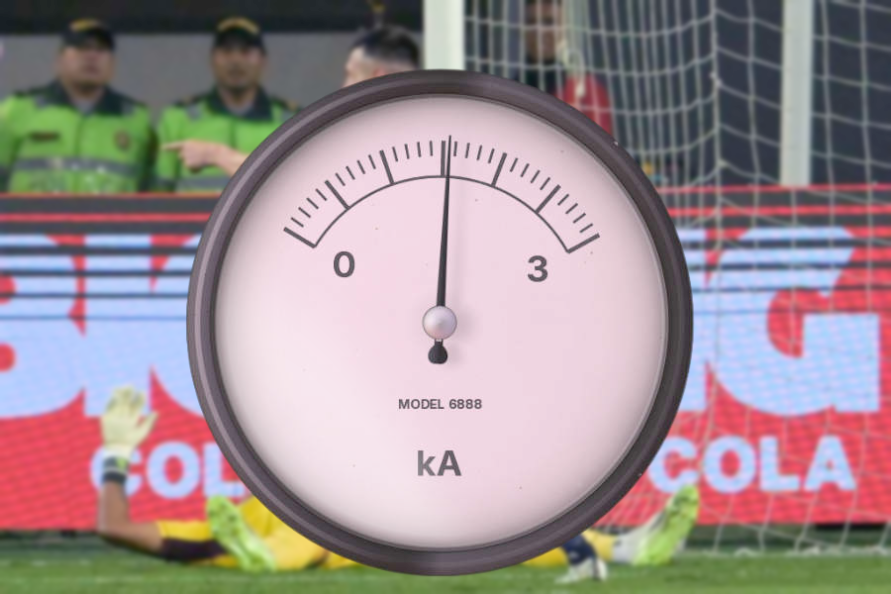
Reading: 1.55 kA
